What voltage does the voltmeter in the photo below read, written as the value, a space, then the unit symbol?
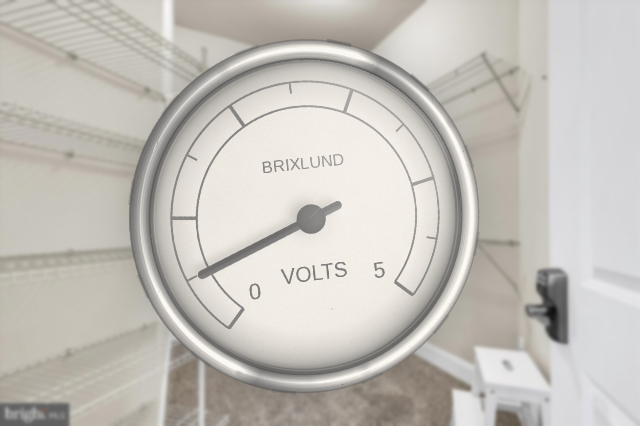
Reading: 0.5 V
